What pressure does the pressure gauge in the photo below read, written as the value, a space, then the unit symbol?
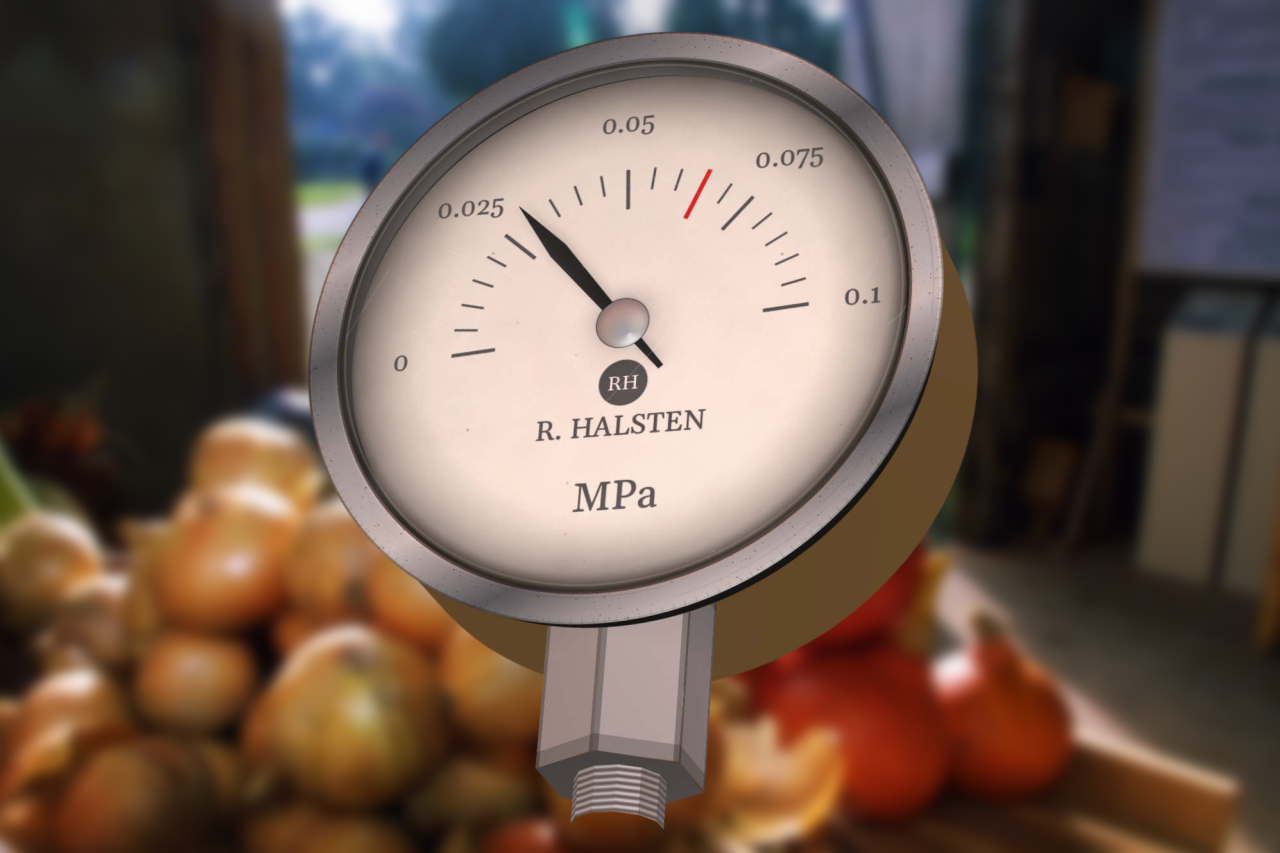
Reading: 0.03 MPa
